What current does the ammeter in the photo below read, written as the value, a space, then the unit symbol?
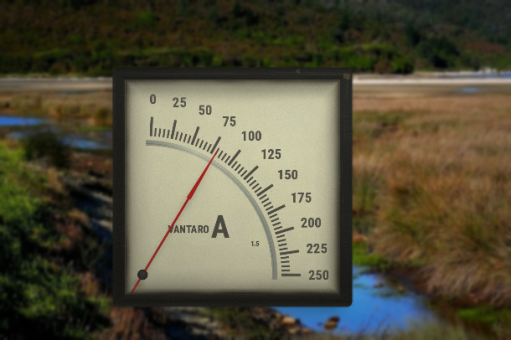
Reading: 80 A
